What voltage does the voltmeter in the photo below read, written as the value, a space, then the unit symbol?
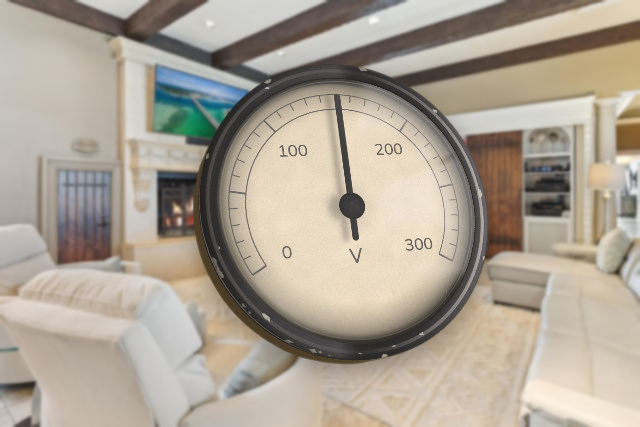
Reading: 150 V
